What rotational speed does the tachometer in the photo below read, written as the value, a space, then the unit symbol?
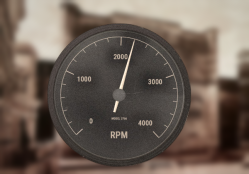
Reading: 2200 rpm
